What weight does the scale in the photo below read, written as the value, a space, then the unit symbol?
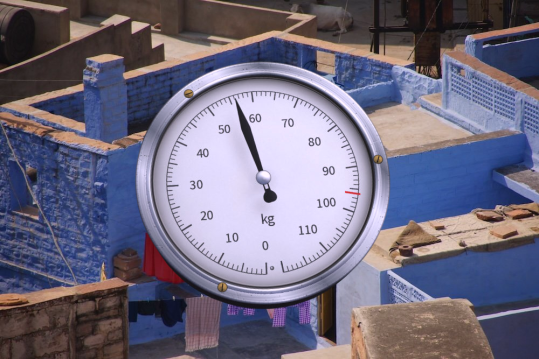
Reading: 56 kg
